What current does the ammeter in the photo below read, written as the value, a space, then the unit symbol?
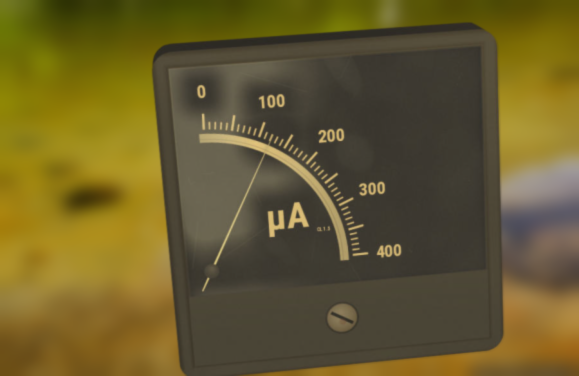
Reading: 120 µA
